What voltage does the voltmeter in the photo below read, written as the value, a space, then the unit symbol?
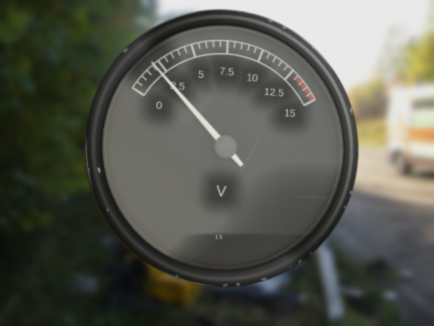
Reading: 2 V
